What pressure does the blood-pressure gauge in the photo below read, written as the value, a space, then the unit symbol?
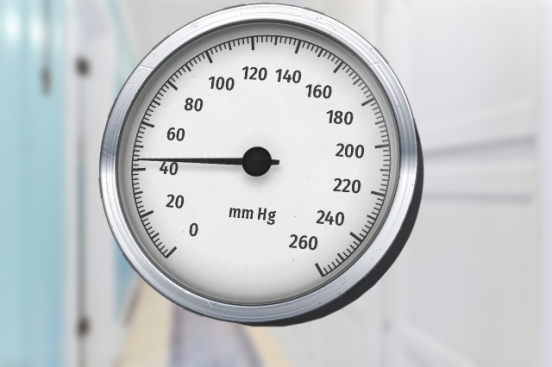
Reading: 44 mmHg
